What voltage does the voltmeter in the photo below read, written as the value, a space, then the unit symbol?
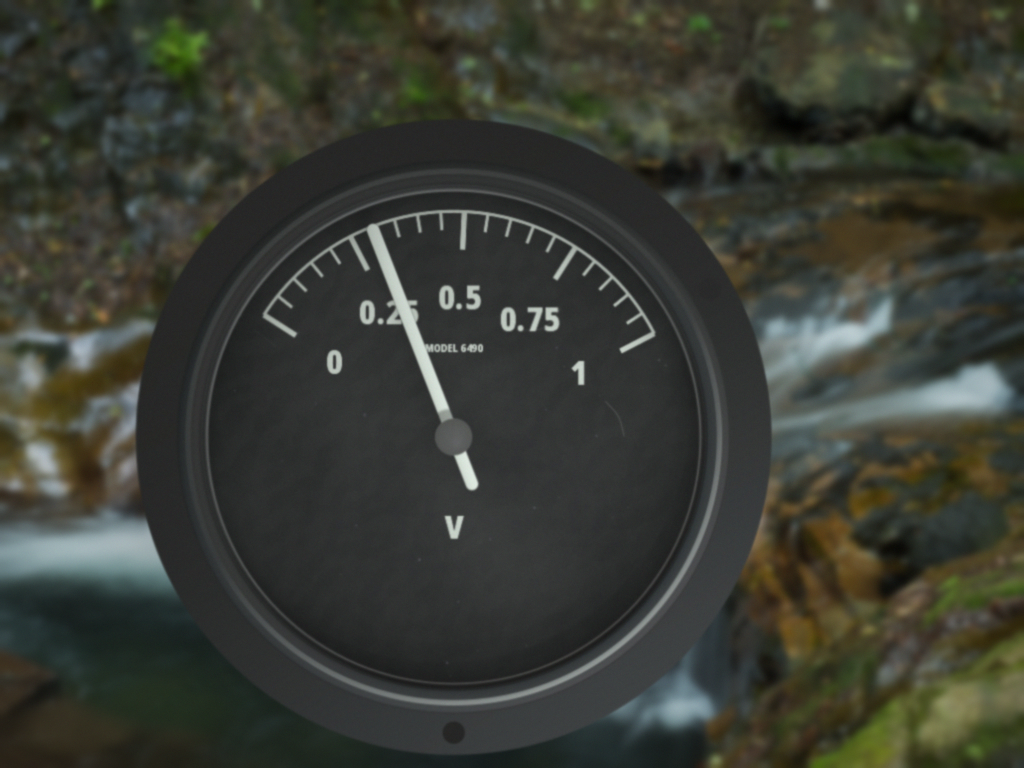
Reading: 0.3 V
